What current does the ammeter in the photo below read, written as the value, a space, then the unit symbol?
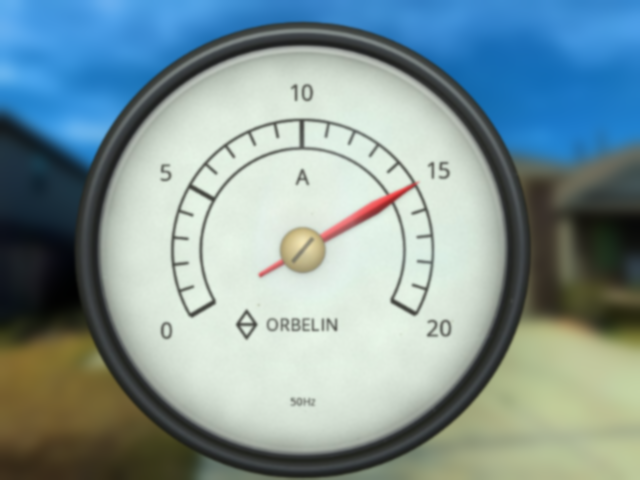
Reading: 15 A
